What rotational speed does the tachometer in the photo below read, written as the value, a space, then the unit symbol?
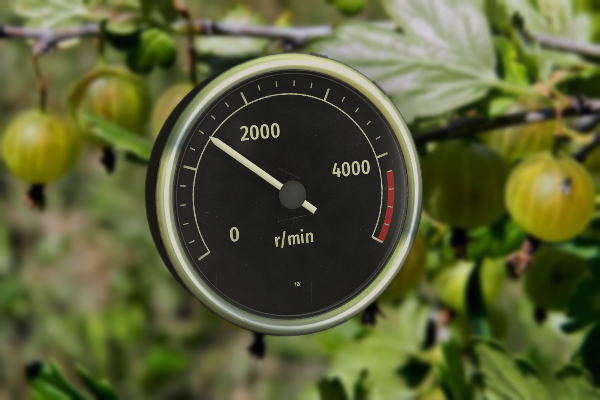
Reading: 1400 rpm
